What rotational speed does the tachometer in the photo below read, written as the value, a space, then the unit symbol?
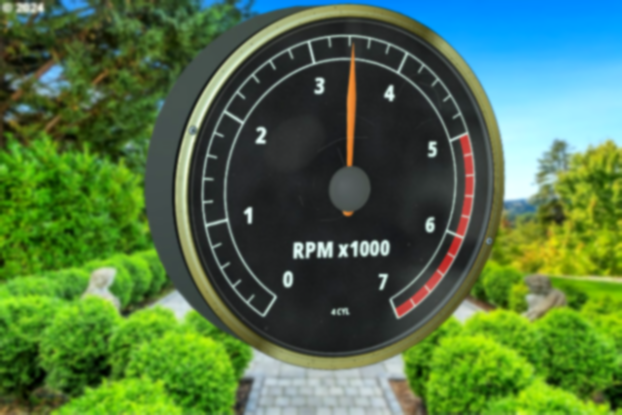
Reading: 3400 rpm
